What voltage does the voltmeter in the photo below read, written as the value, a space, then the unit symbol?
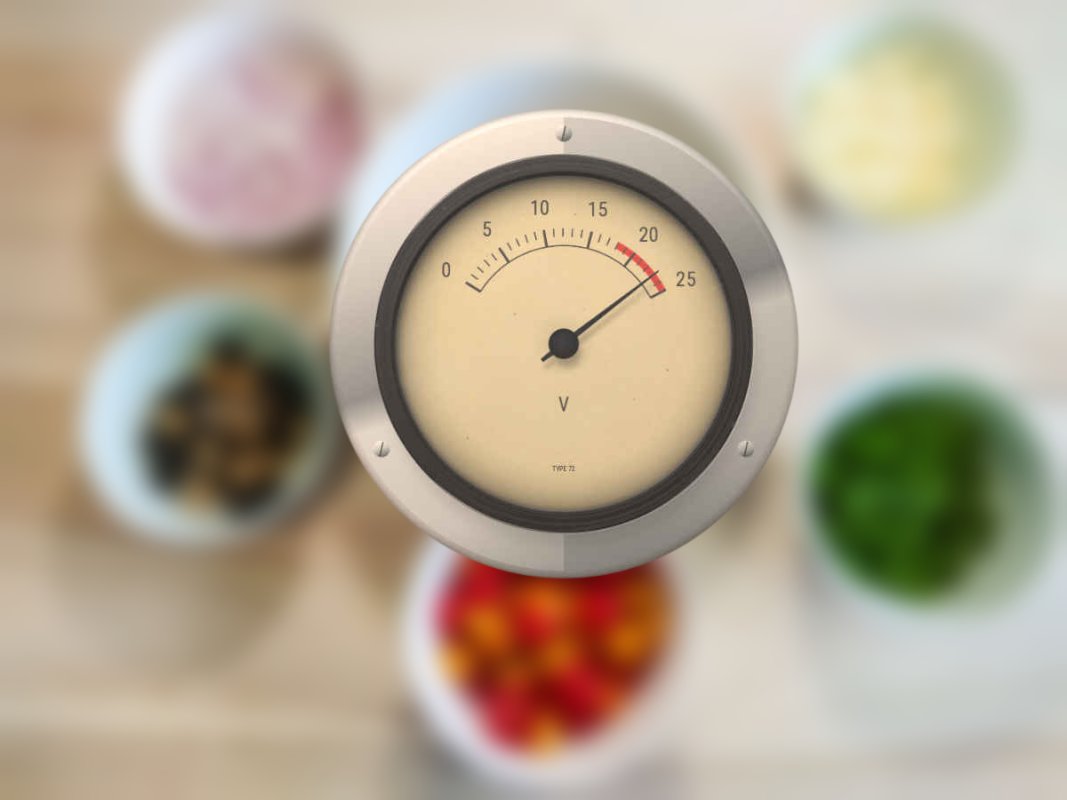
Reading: 23 V
